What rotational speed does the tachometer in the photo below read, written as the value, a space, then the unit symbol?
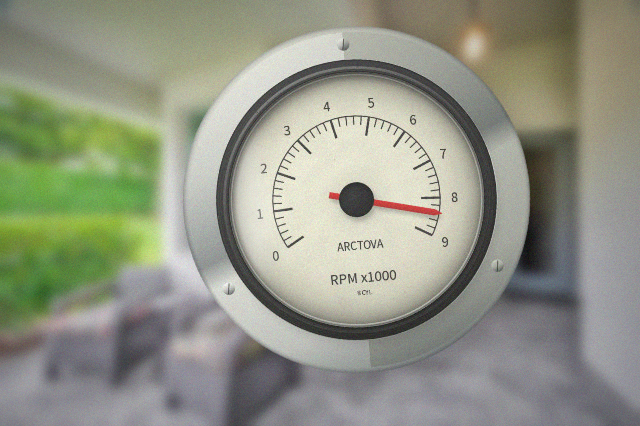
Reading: 8400 rpm
